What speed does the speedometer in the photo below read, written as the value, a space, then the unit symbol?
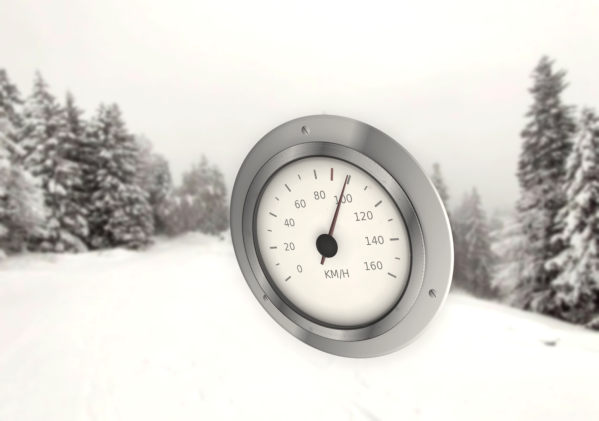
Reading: 100 km/h
